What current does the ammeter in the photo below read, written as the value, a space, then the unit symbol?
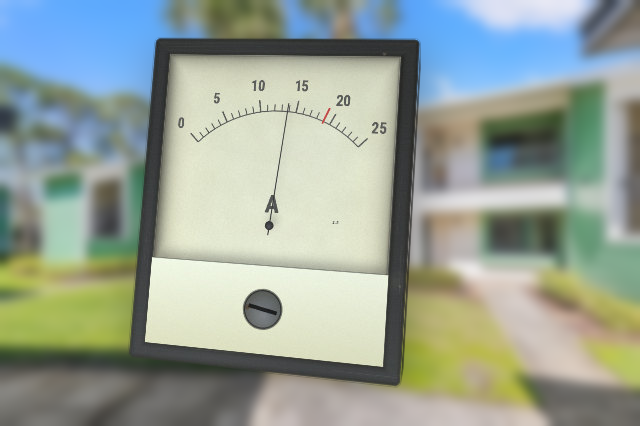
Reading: 14 A
